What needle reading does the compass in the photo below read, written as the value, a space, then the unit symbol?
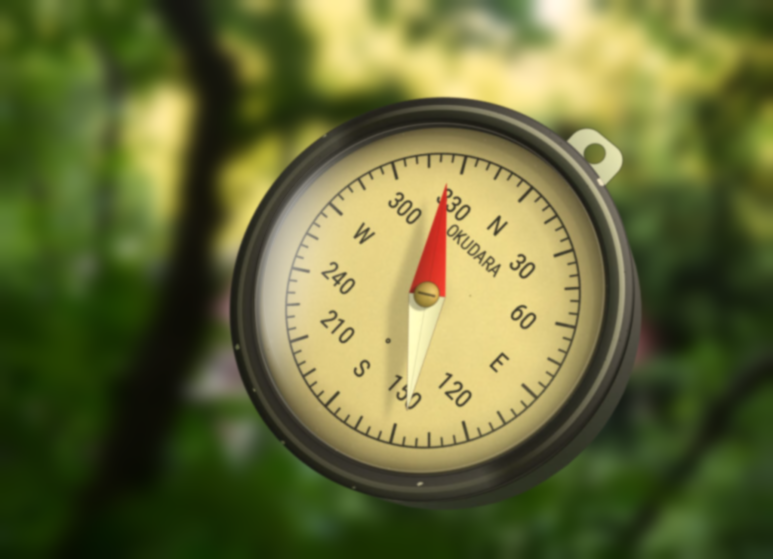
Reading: 325 °
